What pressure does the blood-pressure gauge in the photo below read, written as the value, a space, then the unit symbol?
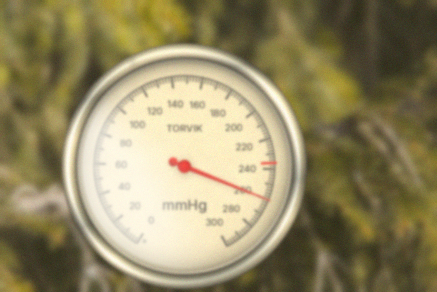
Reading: 260 mmHg
